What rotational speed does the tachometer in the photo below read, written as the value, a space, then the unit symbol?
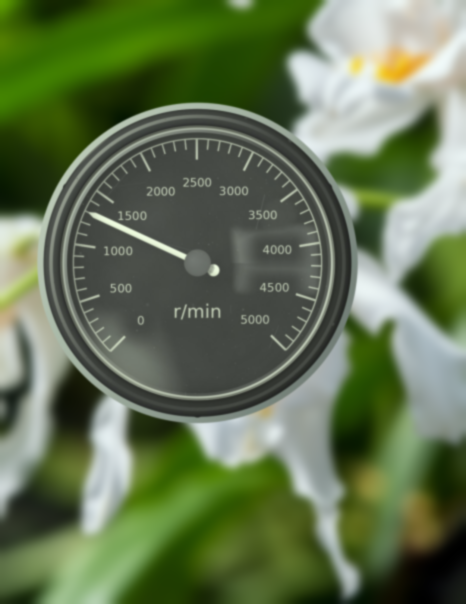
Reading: 1300 rpm
